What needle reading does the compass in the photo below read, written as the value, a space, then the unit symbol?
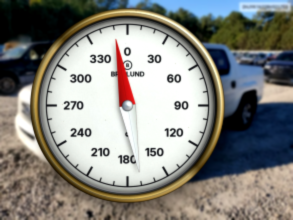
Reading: 350 °
